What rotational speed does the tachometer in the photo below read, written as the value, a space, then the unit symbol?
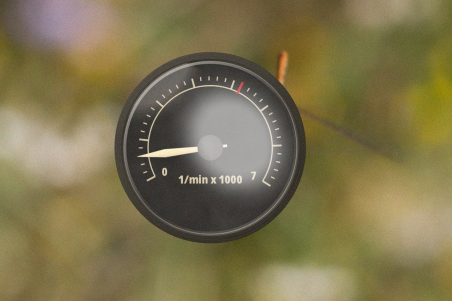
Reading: 600 rpm
